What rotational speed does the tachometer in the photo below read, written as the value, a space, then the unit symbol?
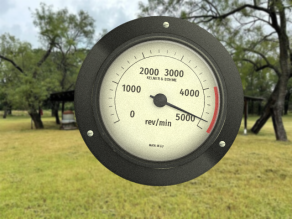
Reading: 4800 rpm
